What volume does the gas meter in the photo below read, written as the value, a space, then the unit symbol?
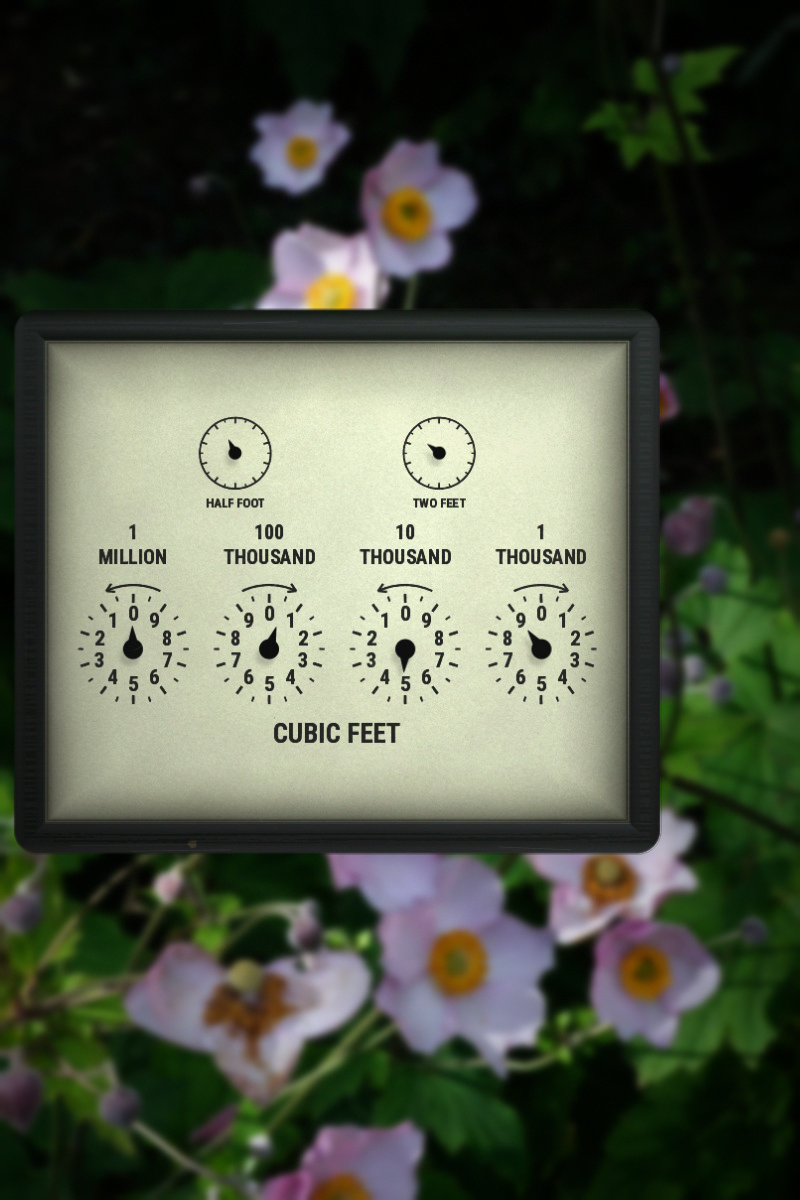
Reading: 4900 ft³
